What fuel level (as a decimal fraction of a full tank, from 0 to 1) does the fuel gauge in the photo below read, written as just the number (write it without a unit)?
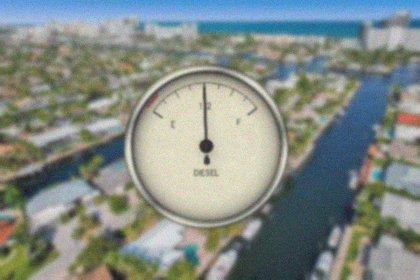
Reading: 0.5
